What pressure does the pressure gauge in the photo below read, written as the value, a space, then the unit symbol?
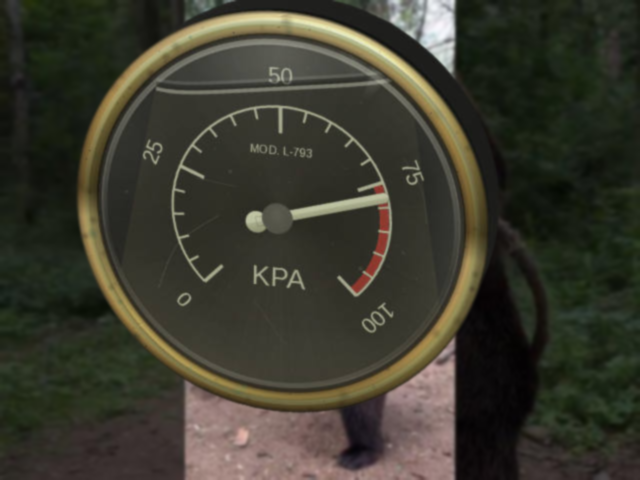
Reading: 77.5 kPa
